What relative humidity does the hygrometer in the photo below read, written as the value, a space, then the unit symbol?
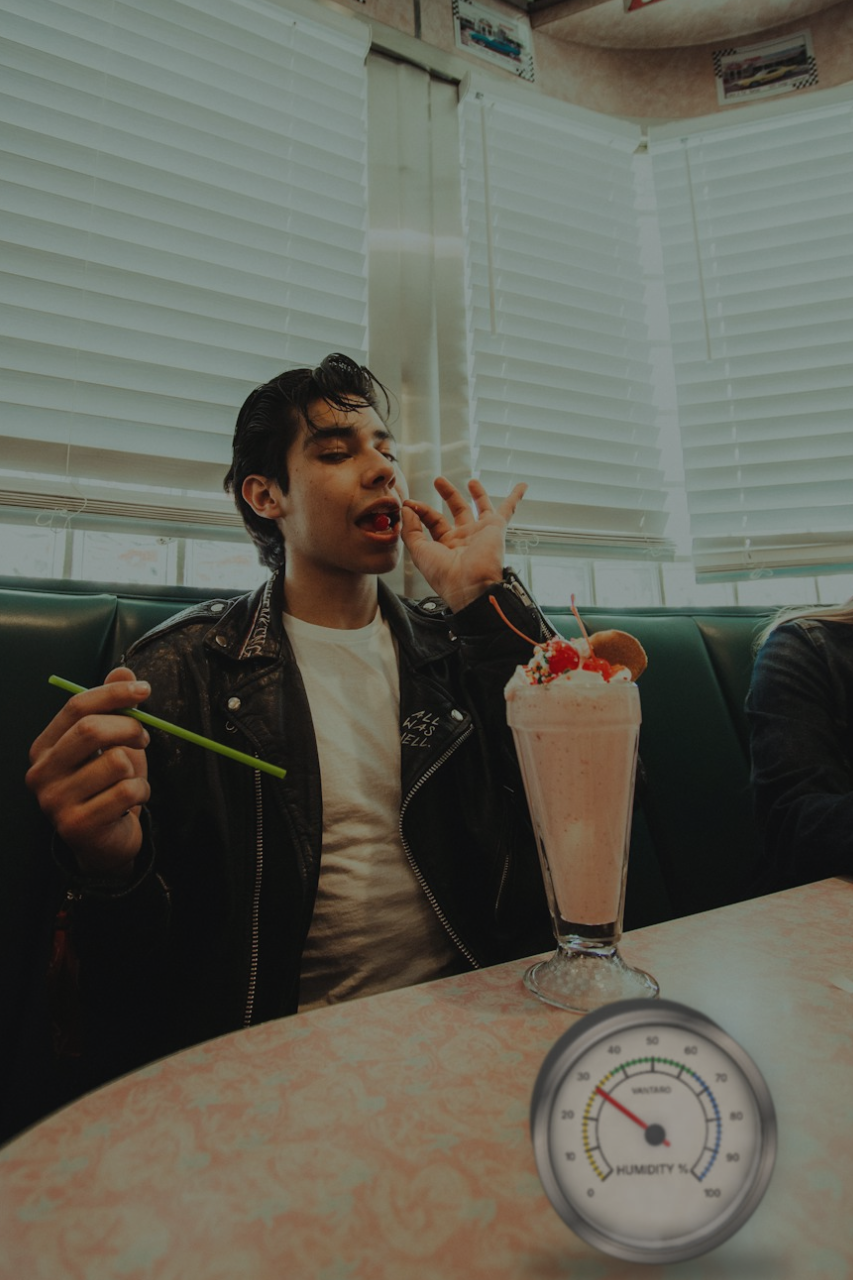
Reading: 30 %
